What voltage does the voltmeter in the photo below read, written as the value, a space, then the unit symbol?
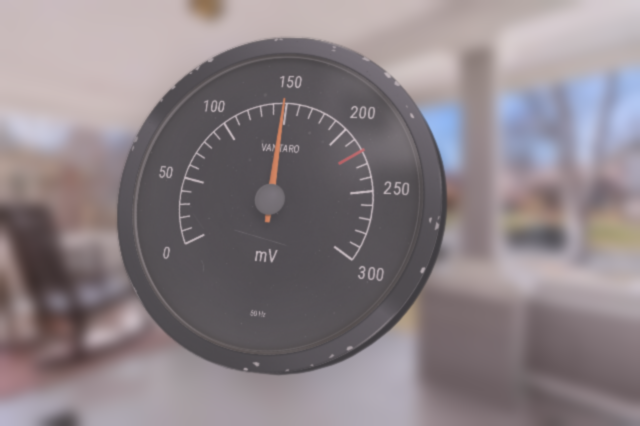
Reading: 150 mV
